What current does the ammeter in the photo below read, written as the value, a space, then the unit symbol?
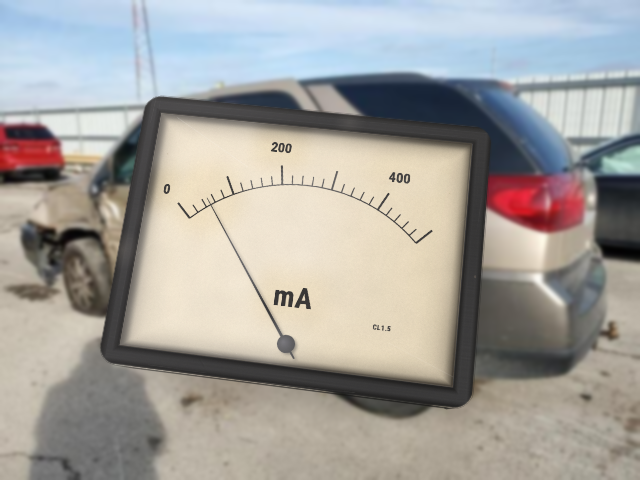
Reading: 50 mA
